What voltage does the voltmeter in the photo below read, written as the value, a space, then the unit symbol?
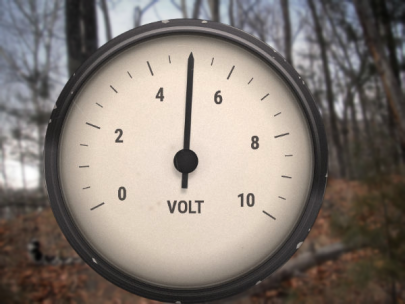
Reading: 5 V
